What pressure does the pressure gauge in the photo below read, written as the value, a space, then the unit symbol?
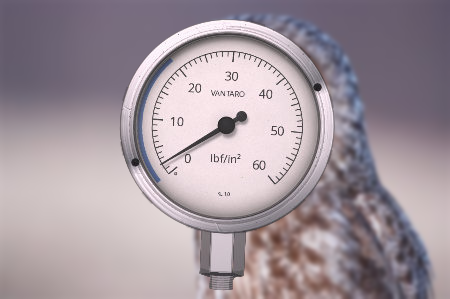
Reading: 2 psi
